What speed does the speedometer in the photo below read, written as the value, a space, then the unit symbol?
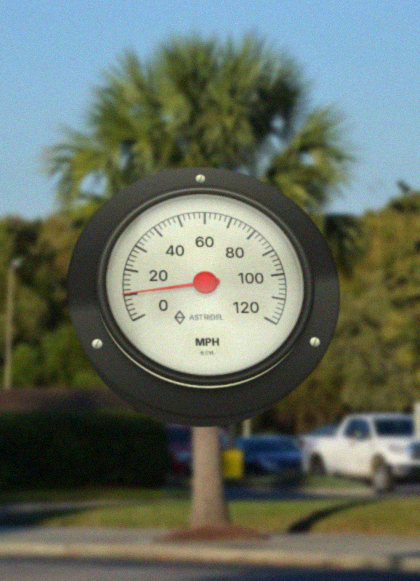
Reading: 10 mph
